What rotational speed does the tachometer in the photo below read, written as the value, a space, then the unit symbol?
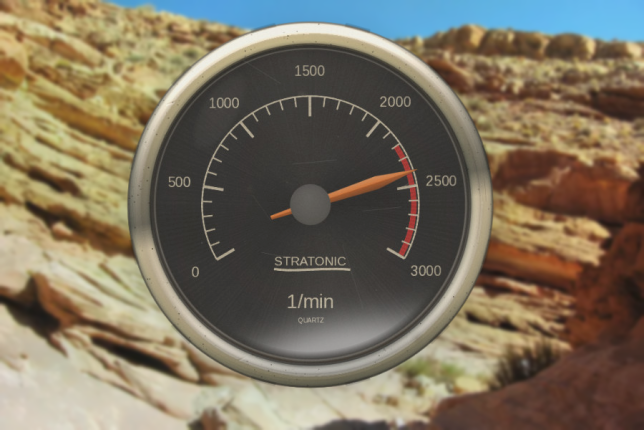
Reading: 2400 rpm
